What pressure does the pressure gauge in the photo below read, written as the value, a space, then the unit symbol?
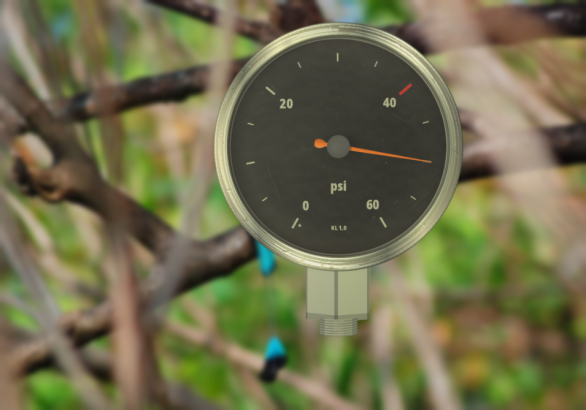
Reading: 50 psi
